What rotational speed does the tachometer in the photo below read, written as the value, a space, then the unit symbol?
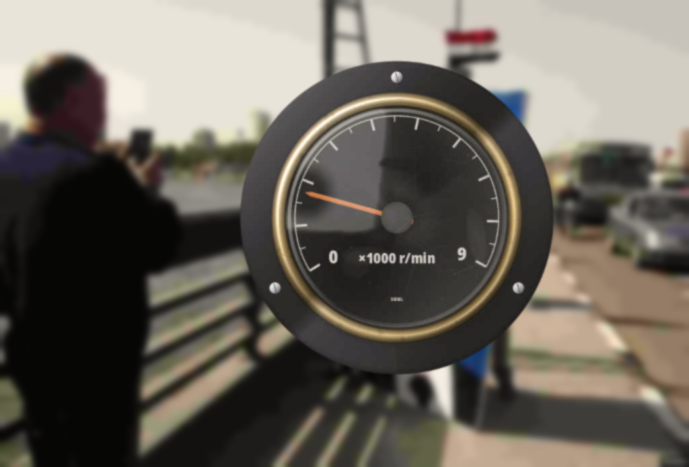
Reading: 1750 rpm
